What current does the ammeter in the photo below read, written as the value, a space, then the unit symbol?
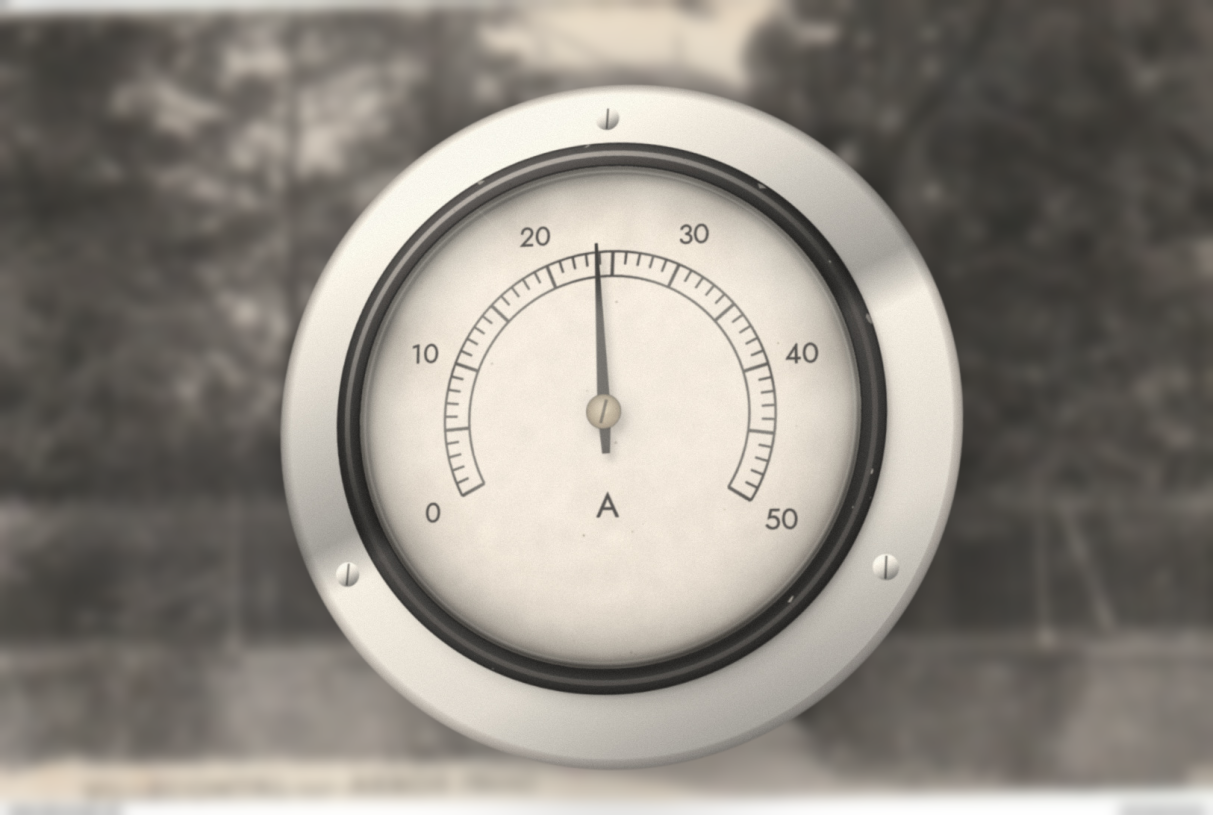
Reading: 24 A
